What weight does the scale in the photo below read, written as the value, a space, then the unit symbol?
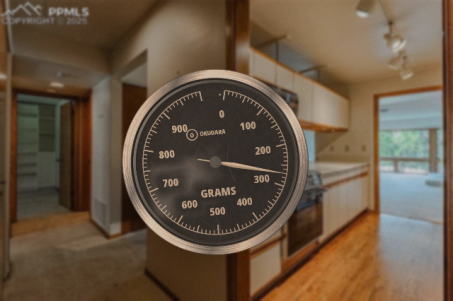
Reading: 270 g
